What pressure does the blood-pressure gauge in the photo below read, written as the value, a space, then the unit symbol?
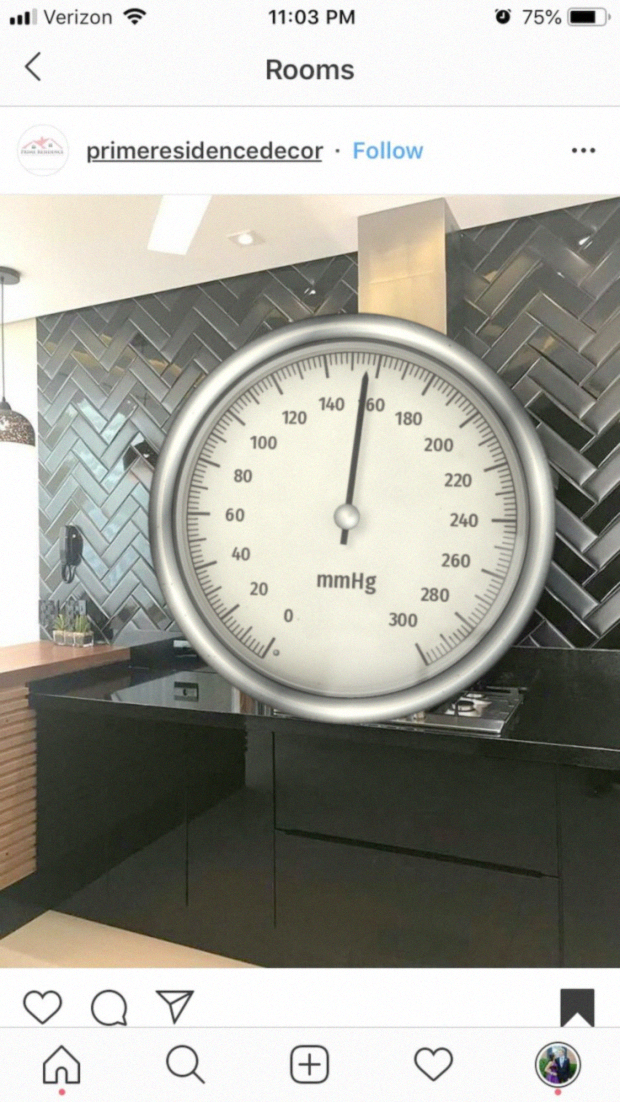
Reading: 156 mmHg
